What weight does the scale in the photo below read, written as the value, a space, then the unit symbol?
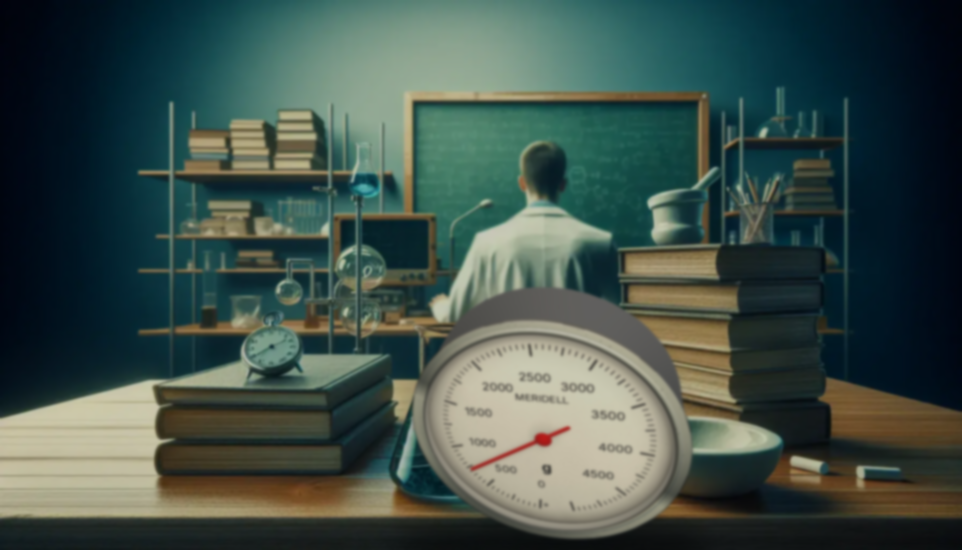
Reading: 750 g
